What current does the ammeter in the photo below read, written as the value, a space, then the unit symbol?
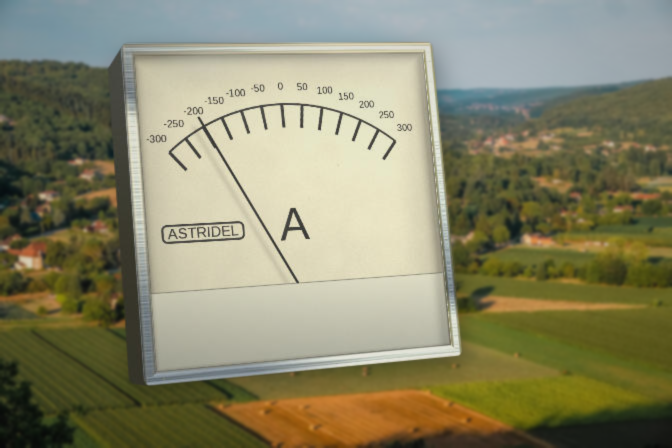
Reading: -200 A
